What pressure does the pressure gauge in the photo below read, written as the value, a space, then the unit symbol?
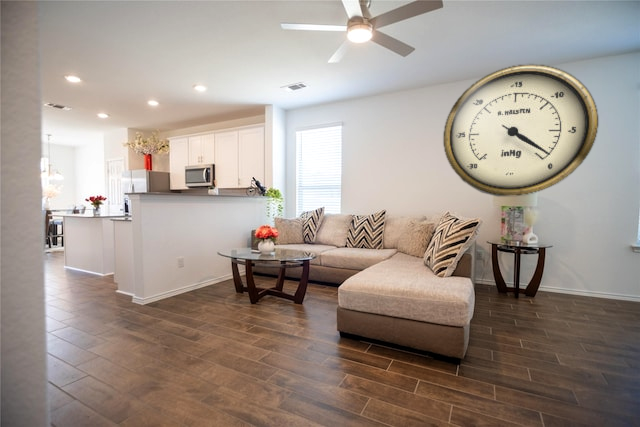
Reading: -1 inHg
